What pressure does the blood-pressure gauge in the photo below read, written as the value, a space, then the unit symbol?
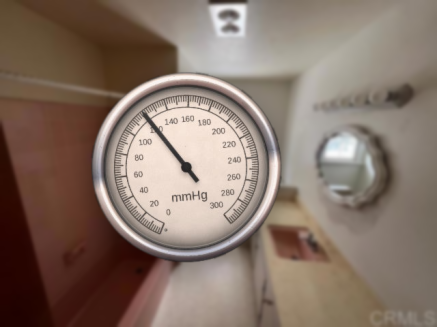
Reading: 120 mmHg
